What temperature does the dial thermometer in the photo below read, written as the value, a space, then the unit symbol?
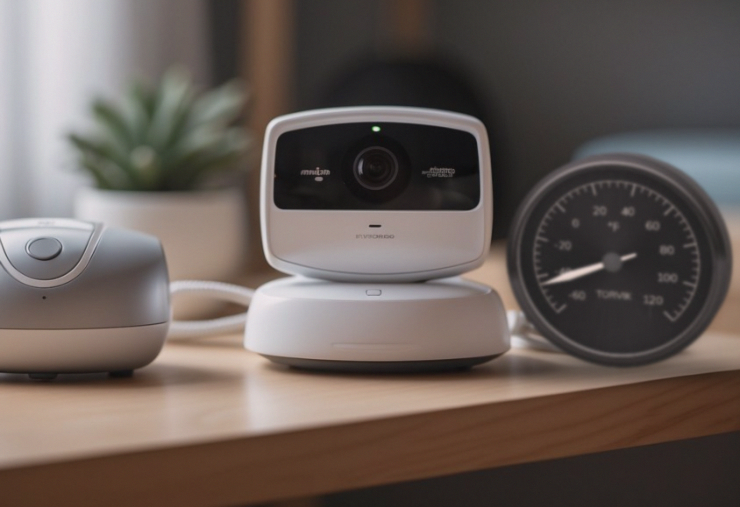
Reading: -44 °F
